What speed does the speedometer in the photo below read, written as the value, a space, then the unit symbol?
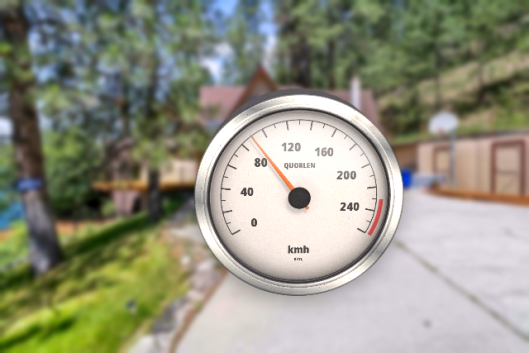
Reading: 90 km/h
